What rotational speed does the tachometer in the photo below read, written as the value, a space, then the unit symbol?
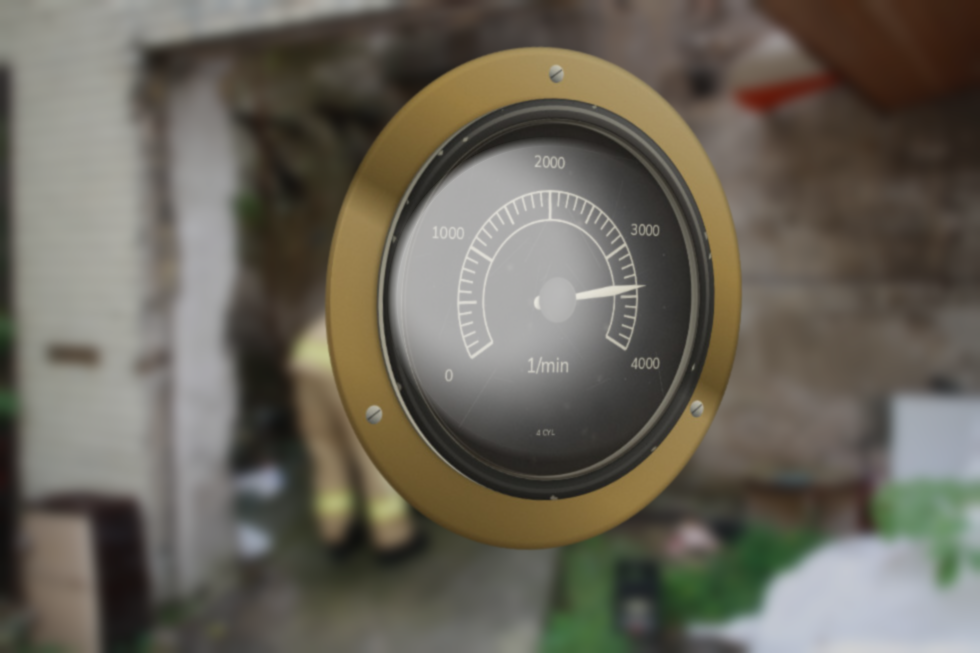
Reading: 3400 rpm
